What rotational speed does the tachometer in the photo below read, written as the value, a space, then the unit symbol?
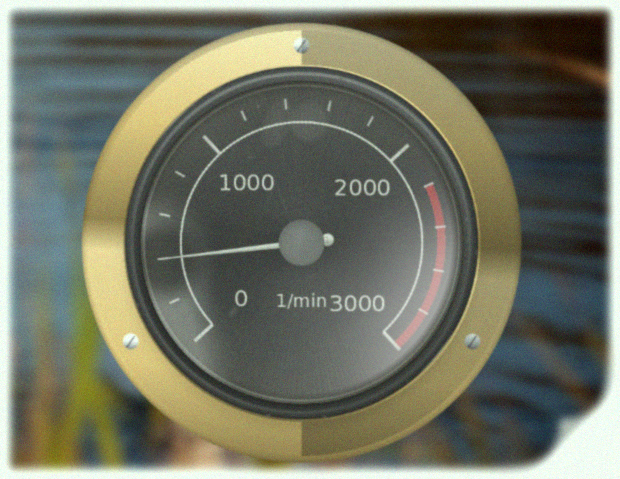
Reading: 400 rpm
